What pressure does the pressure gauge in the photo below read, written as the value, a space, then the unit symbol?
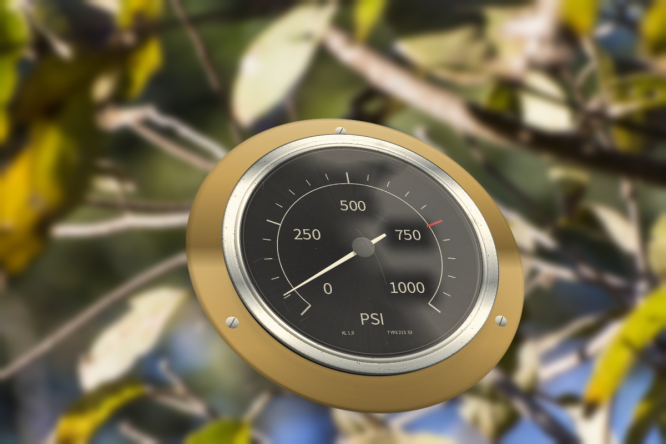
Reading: 50 psi
